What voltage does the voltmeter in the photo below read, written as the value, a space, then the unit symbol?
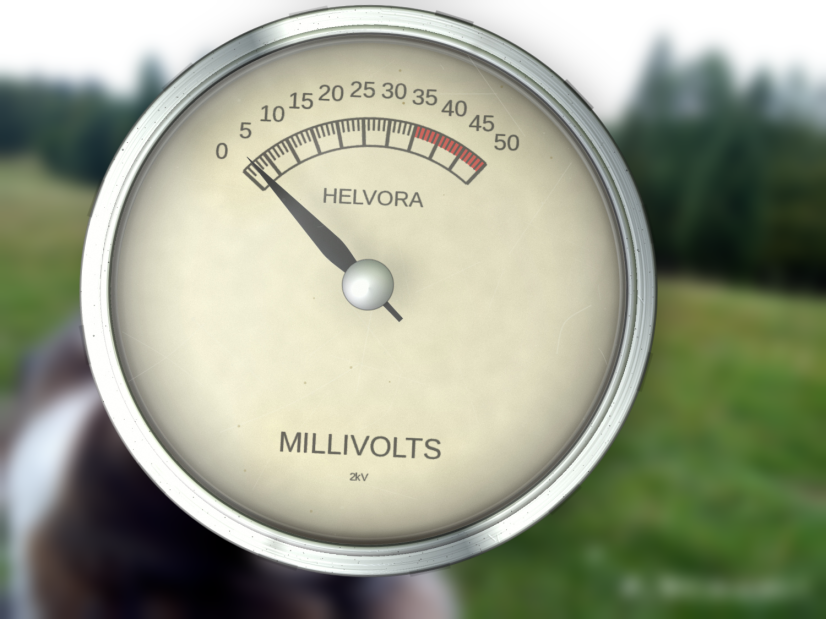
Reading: 2 mV
